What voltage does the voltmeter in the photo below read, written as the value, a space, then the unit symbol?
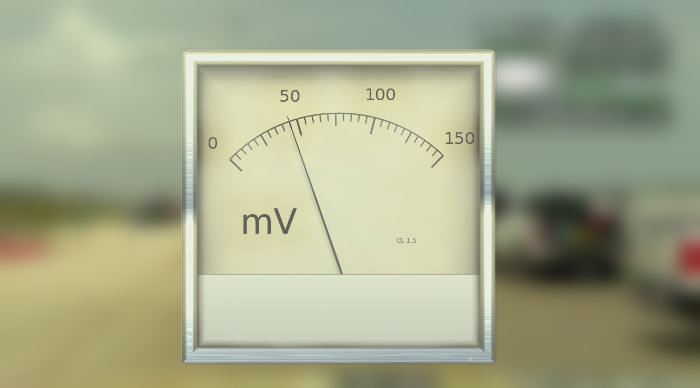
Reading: 45 mV
